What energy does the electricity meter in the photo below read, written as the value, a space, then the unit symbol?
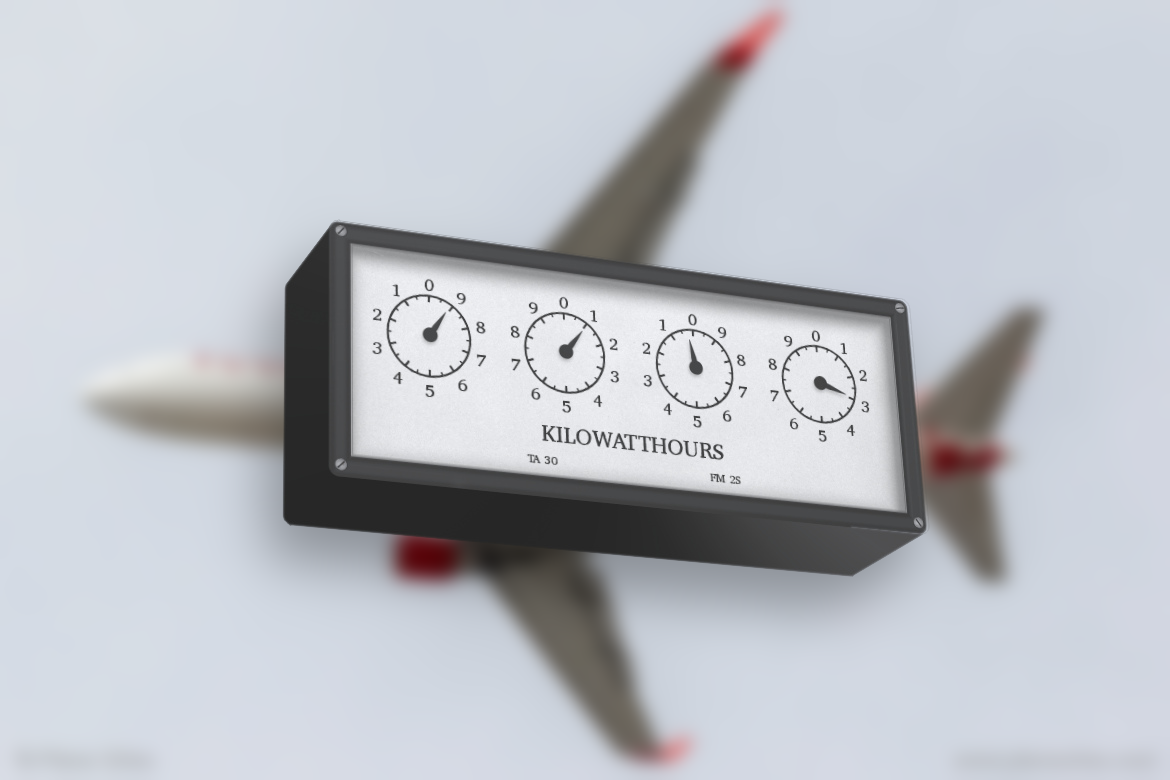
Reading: 9103 kWh
